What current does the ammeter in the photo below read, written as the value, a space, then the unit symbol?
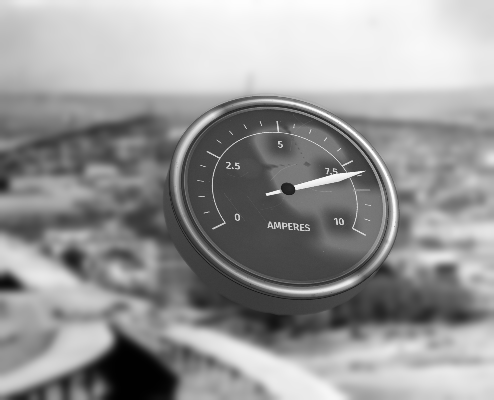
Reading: 8 A
